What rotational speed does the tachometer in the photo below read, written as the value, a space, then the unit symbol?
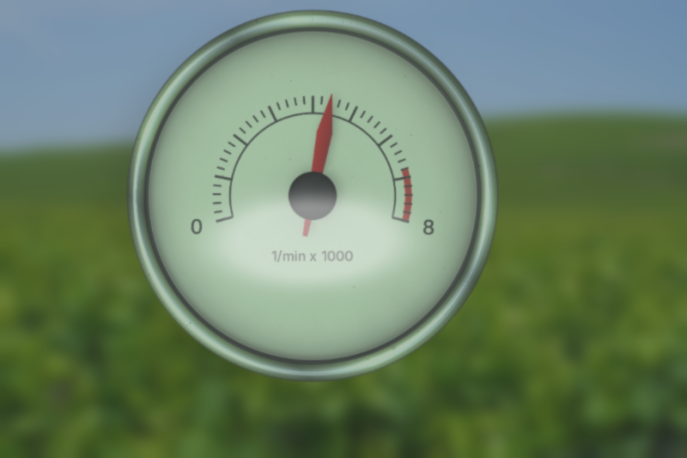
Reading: 4400 rpm
